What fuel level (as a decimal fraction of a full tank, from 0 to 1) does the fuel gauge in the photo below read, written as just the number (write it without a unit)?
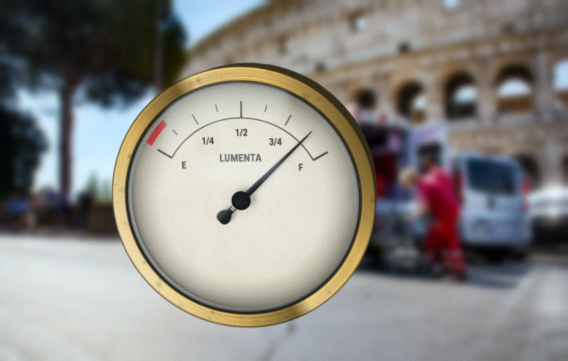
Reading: 0.875
